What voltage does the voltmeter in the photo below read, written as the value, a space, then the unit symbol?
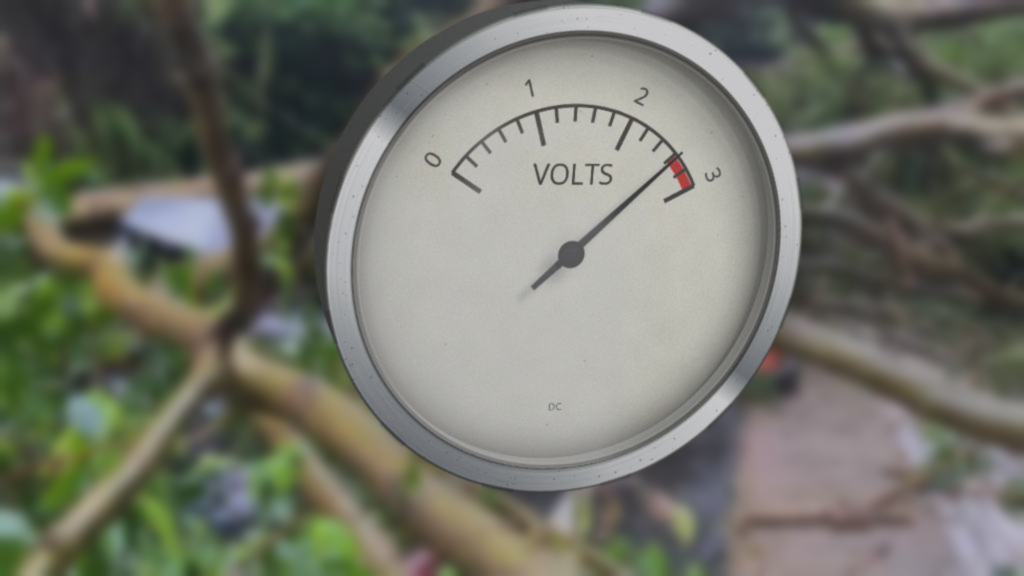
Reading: 2.6 V
